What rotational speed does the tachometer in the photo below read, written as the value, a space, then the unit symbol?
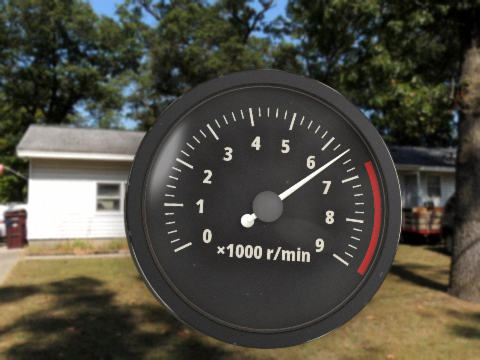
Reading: 6400 rpm
